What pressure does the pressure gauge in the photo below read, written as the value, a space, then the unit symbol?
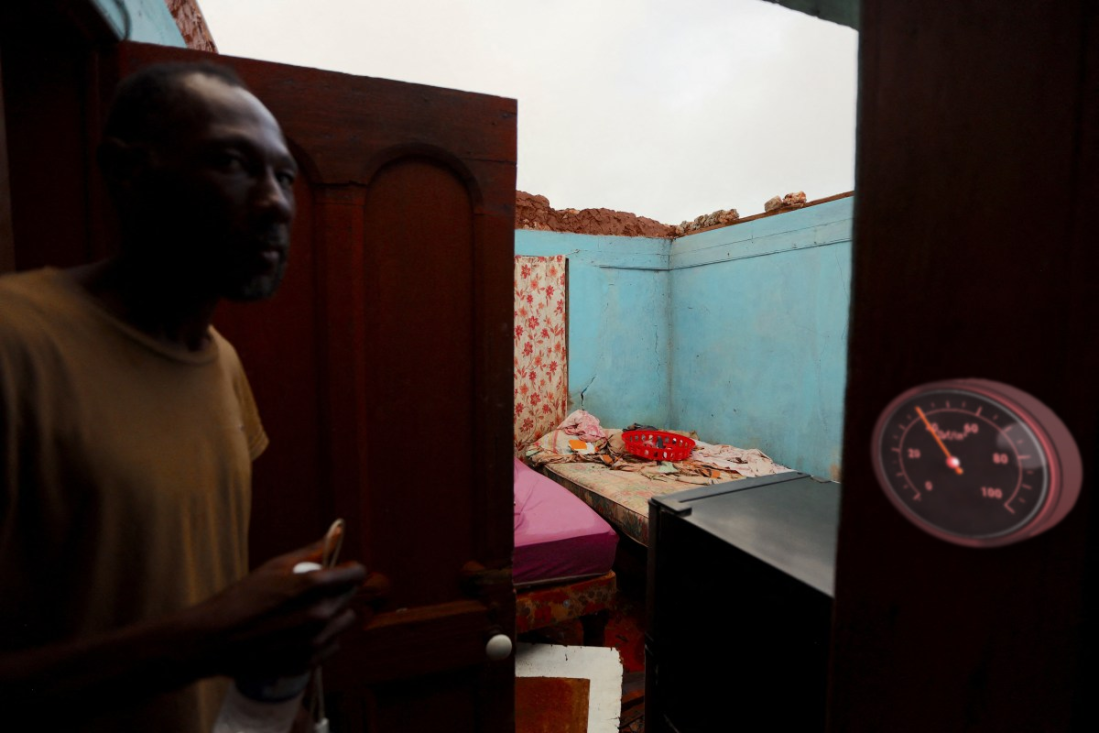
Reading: 40 psi
